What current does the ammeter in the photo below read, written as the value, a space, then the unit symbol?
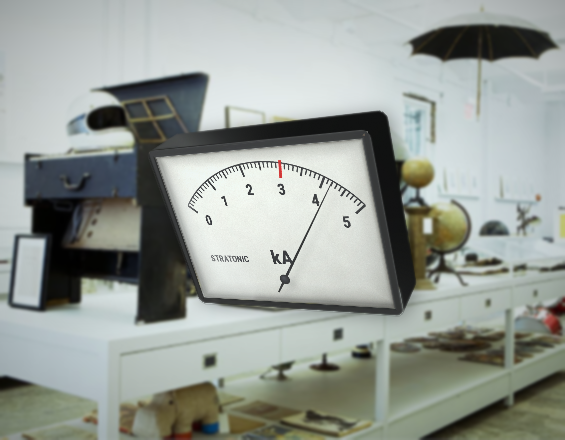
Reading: 4.2 kA
